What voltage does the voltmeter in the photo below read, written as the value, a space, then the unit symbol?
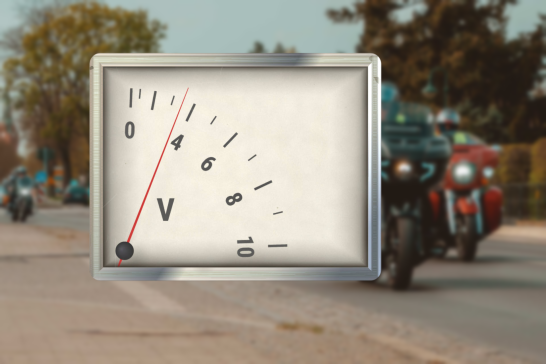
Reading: 3.5 V
